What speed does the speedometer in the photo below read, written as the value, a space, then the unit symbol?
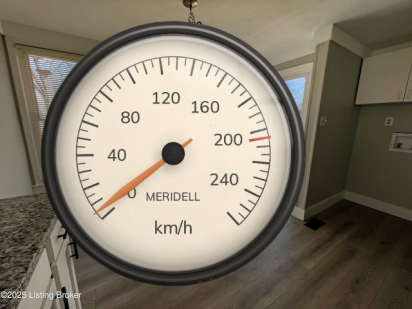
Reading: 5 km/h
